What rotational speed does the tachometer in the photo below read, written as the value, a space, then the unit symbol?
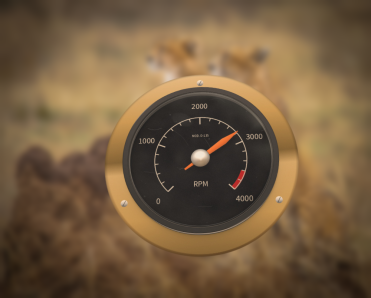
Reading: 2800 rpm
